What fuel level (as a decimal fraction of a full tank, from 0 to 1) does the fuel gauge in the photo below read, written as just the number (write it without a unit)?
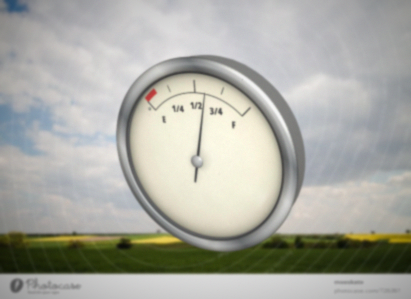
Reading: 0.625
